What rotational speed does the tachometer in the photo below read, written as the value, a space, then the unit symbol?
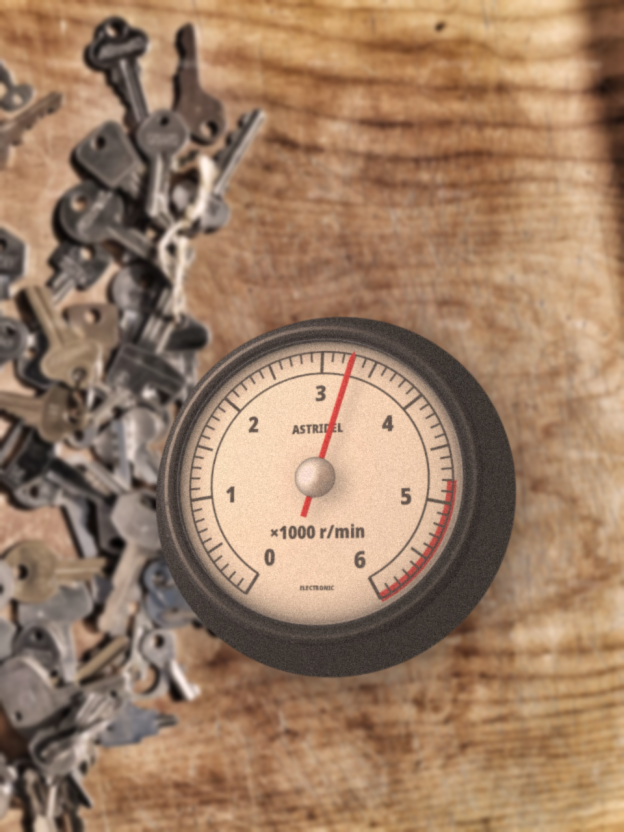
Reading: 3300 rpm
